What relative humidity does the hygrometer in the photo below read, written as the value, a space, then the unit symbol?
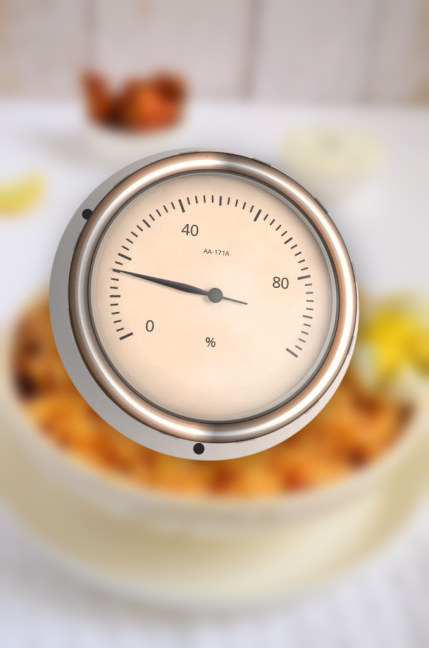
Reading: 16 %
